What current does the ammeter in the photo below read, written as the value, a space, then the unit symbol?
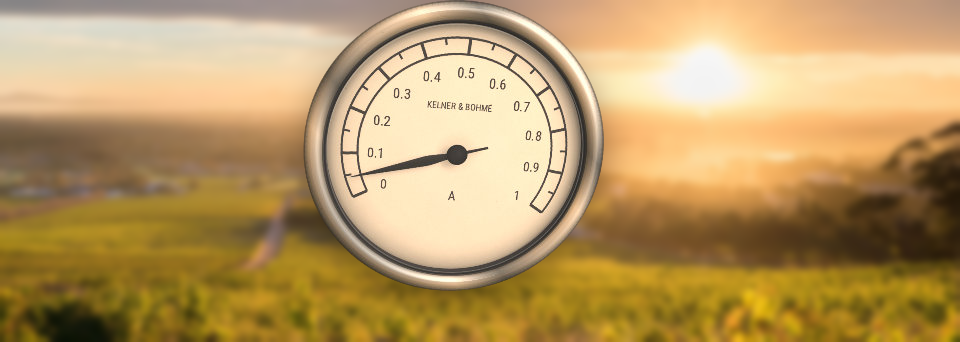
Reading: 0.05 A
